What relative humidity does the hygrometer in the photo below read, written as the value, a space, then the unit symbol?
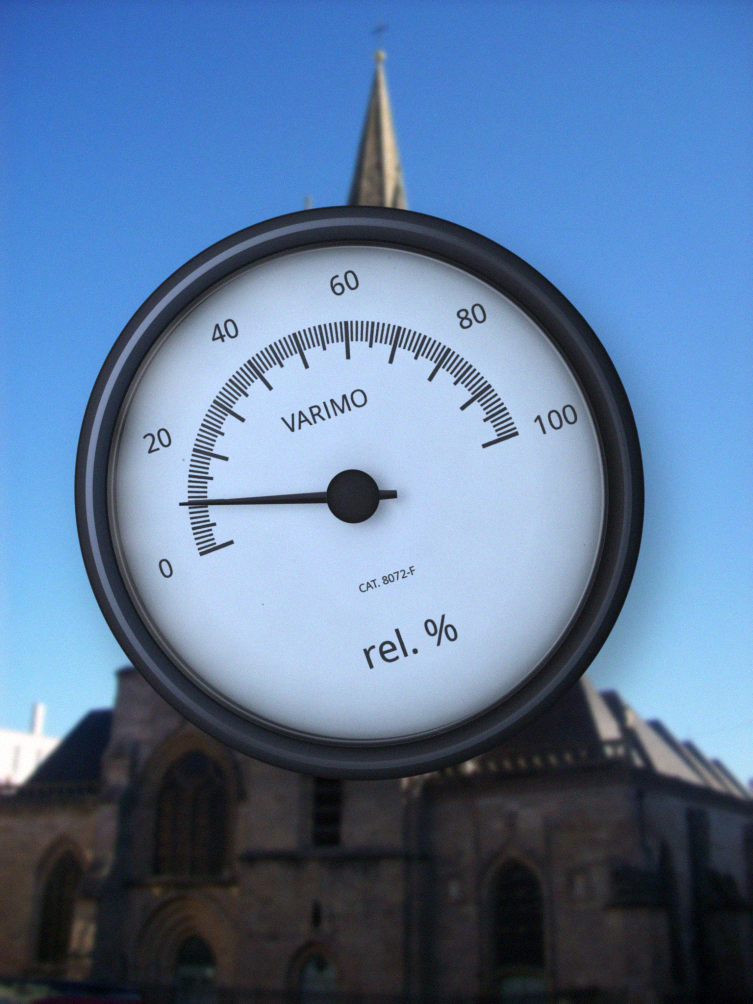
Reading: 10 %
